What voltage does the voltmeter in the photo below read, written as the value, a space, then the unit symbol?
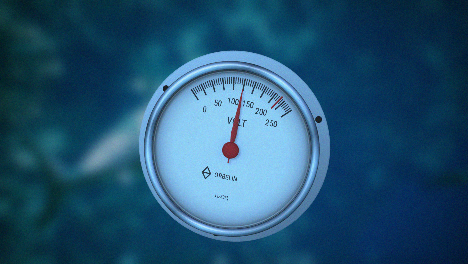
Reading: 125 V
